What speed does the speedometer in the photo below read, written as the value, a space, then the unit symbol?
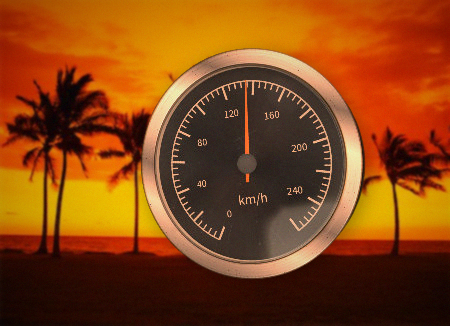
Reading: 136 km/h
